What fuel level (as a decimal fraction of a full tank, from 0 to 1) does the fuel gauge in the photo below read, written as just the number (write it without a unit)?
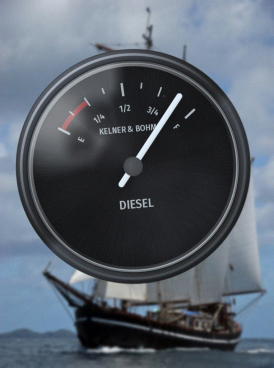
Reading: 0.875
